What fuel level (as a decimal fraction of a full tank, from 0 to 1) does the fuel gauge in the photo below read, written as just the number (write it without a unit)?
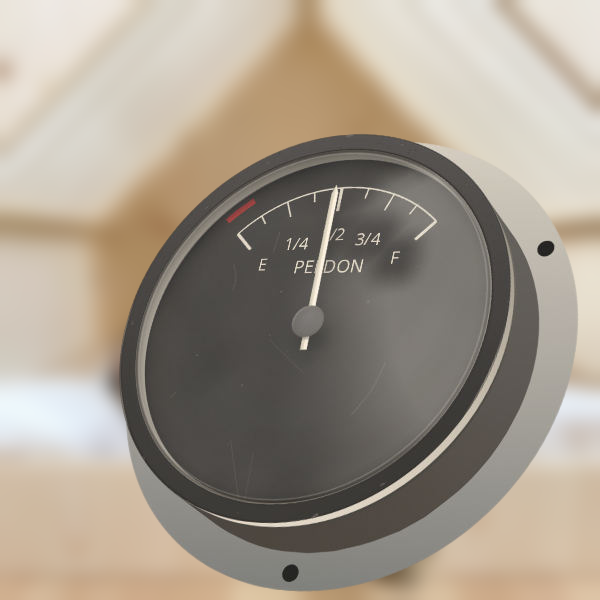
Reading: 0.5
